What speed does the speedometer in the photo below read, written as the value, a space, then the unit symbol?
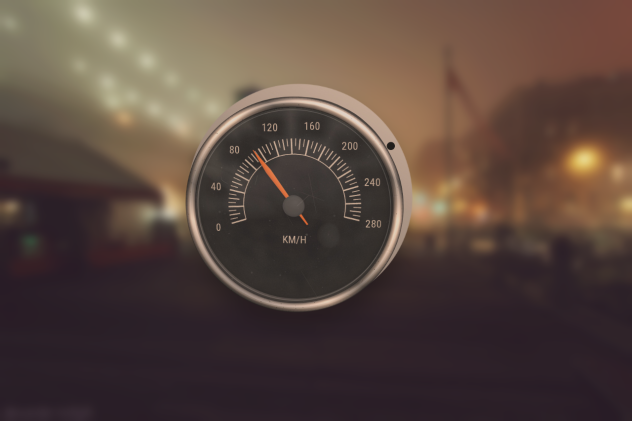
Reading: 95 km/h
